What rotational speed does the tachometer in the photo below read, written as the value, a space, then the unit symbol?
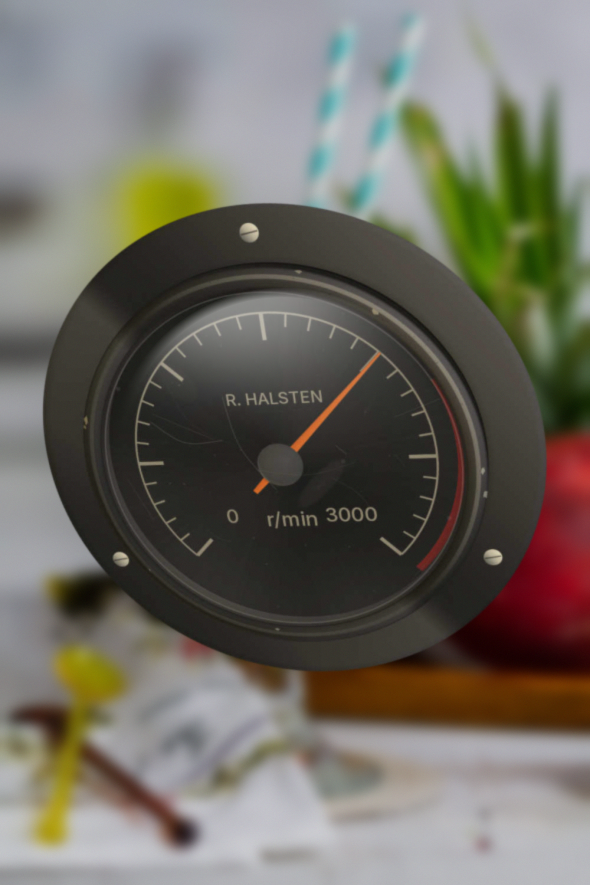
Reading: 2000 rpm
